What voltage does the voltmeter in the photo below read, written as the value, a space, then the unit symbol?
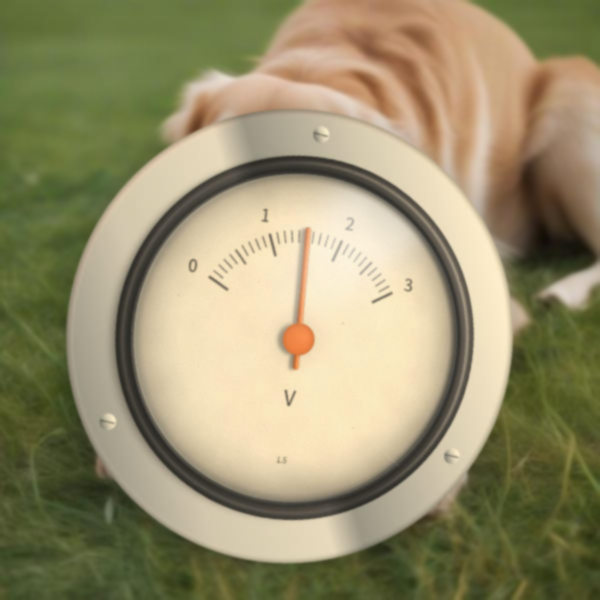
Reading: 1.5 V
